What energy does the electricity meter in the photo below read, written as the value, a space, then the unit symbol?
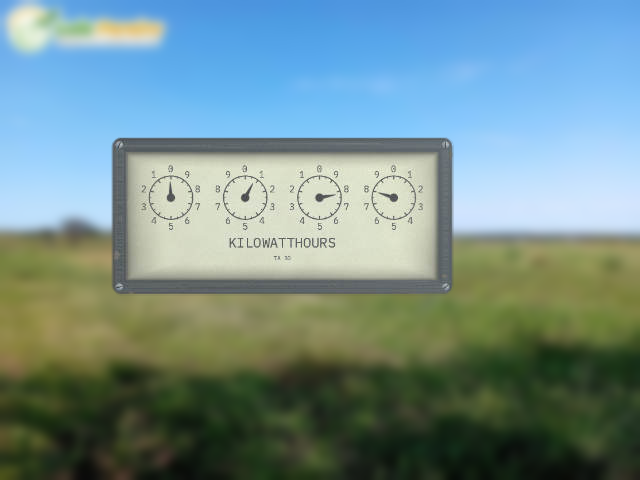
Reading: 78 kWh
